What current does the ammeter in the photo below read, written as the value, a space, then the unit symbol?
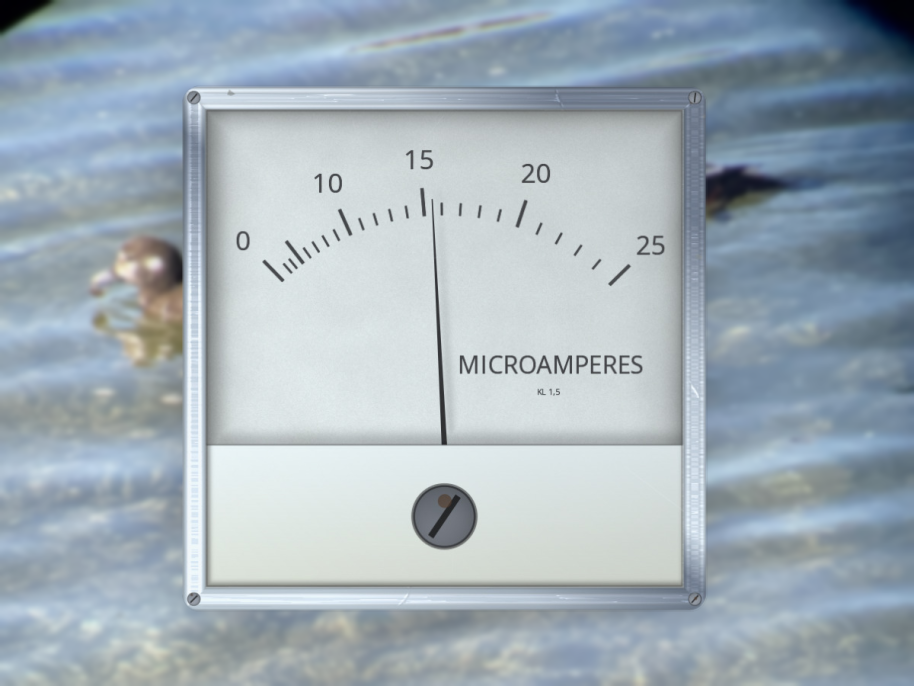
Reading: 15.5 µA
